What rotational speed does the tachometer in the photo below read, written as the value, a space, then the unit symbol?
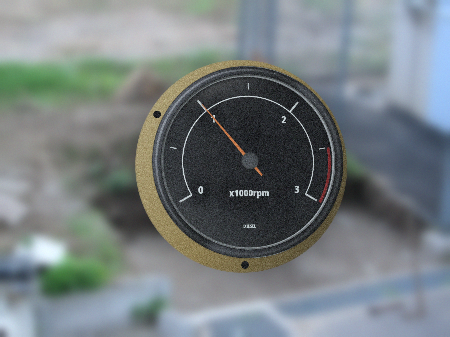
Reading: 1000 rpm
